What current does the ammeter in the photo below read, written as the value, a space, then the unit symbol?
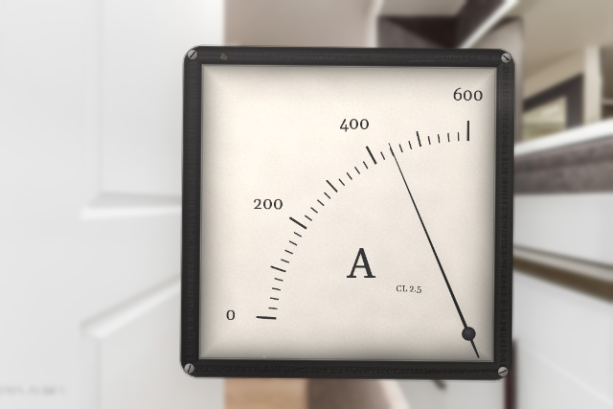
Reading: 440 A
